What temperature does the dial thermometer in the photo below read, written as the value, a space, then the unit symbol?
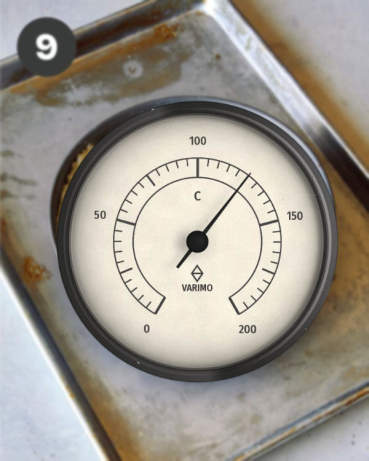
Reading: 125 °C
